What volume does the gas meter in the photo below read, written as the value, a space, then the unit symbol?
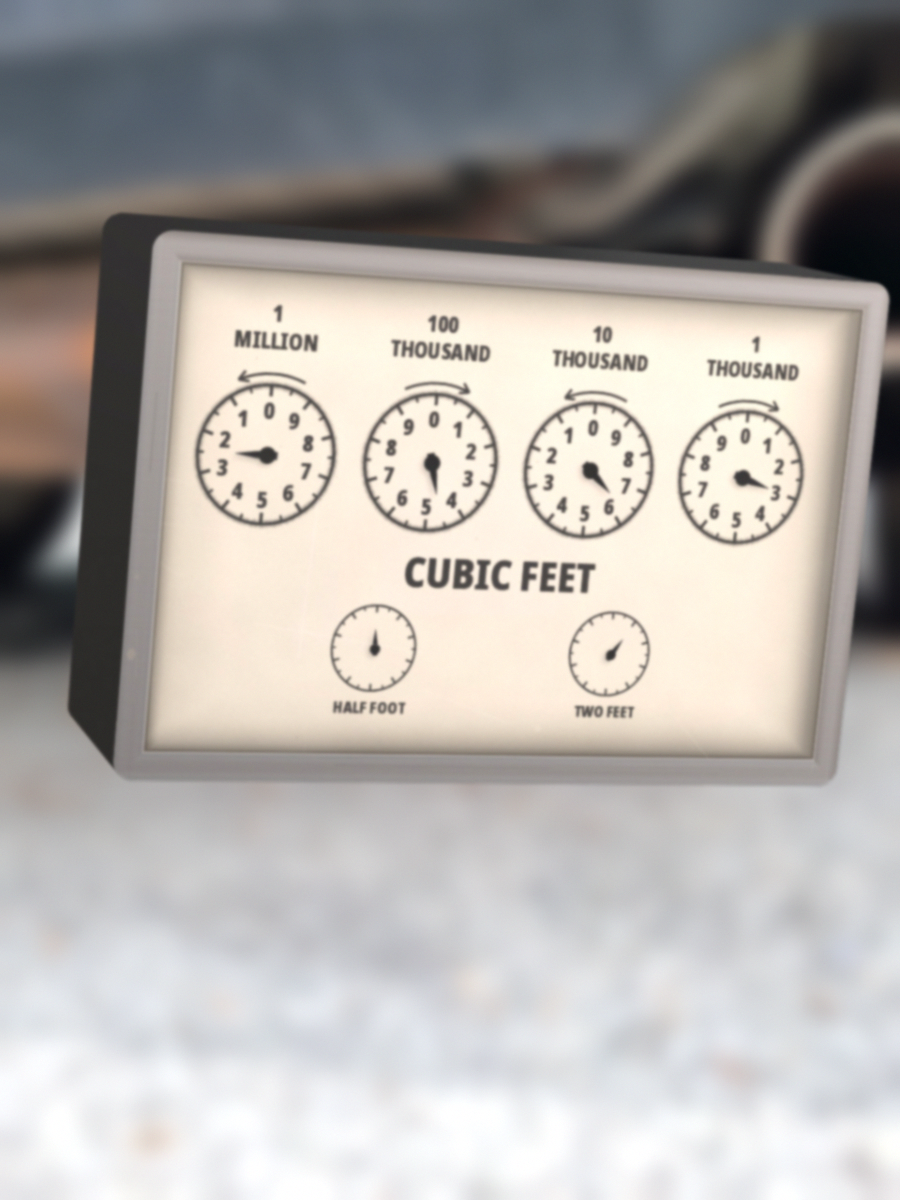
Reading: 246300 ft³
